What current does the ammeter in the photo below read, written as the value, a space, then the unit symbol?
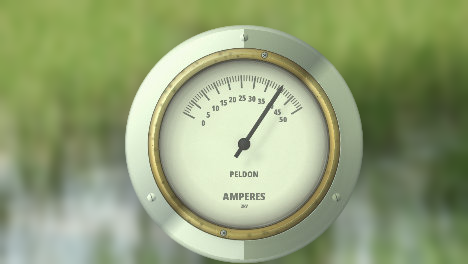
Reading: 40 A
